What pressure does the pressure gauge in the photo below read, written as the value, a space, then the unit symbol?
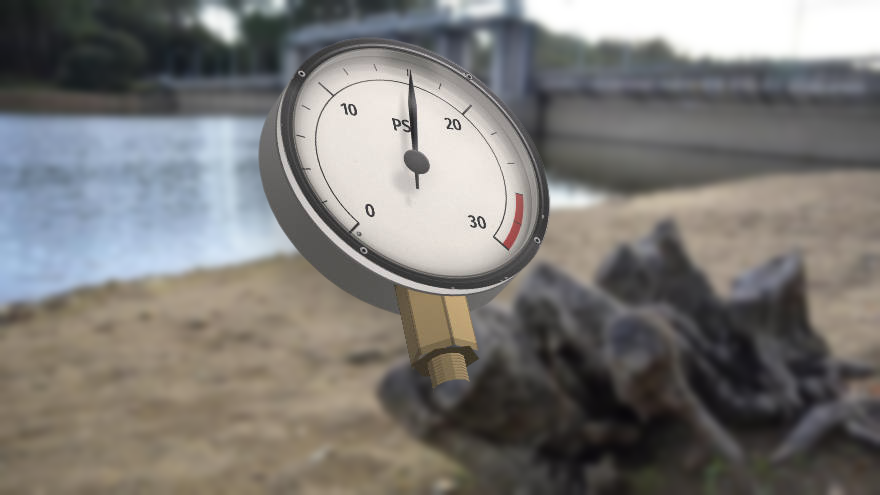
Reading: 16 psi
